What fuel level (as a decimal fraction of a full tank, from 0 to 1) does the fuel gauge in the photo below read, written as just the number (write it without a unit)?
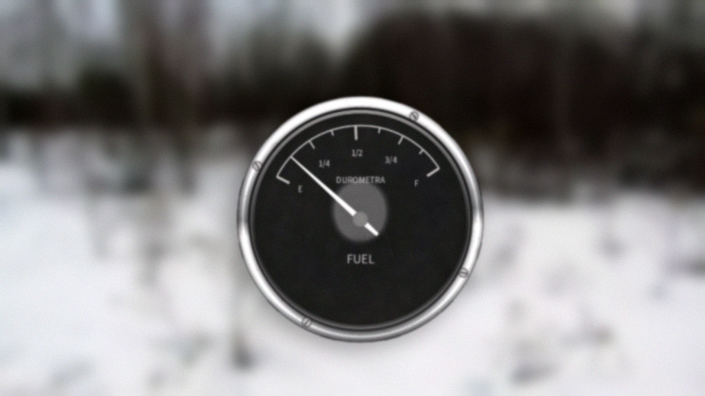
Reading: 0.125
